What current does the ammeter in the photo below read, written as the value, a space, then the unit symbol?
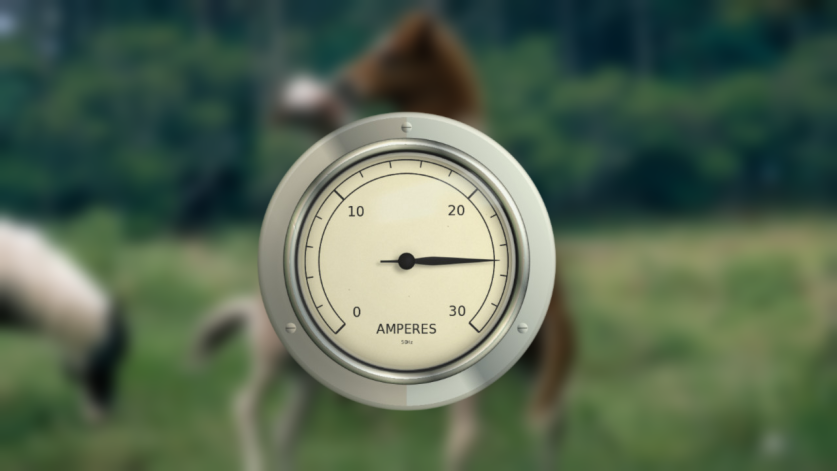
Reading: 25 A
